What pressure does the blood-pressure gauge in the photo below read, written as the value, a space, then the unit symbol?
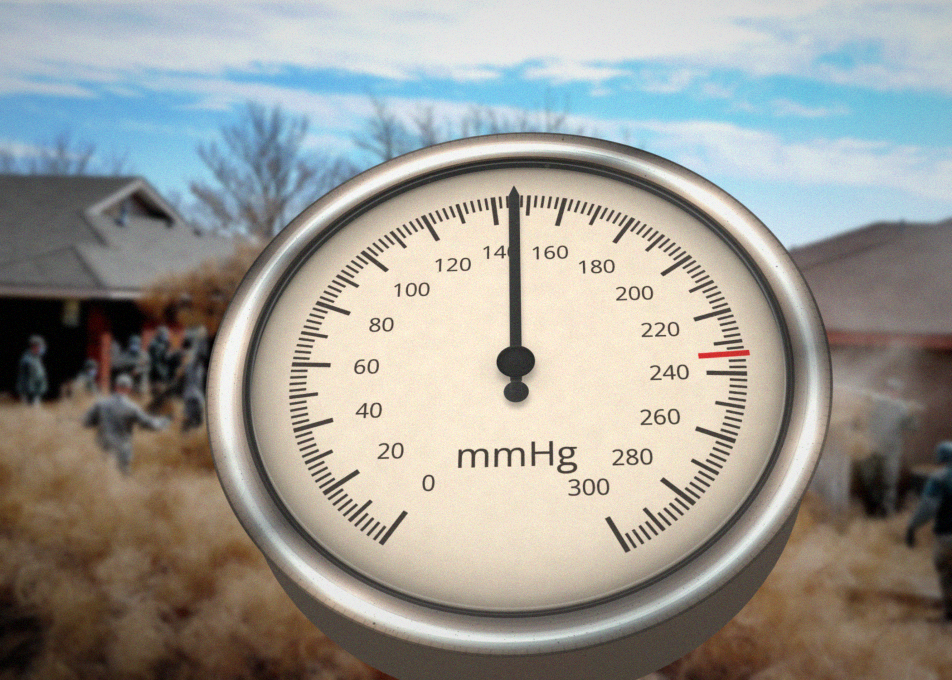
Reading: 146 mmHg
